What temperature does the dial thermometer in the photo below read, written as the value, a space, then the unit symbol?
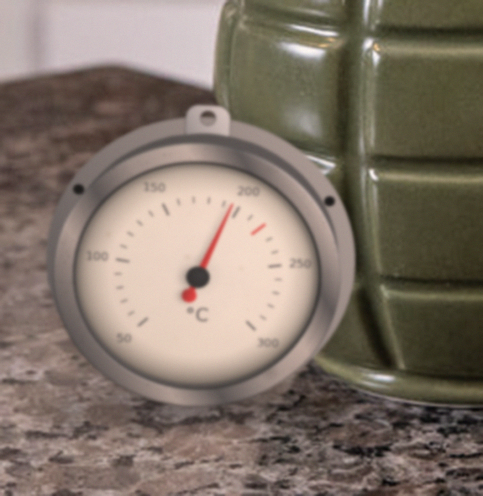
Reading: 195 °C
